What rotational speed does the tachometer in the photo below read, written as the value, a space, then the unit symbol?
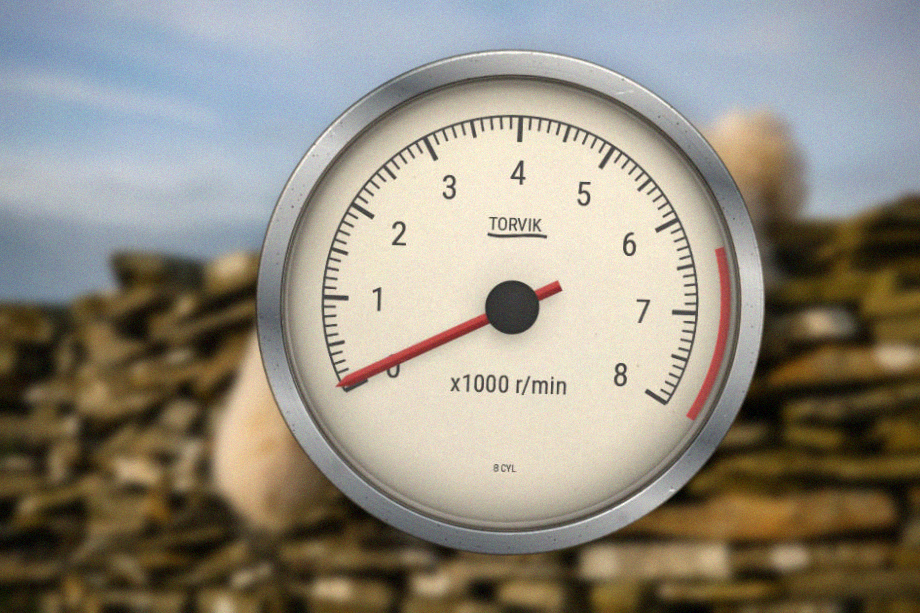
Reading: 100 rpm
